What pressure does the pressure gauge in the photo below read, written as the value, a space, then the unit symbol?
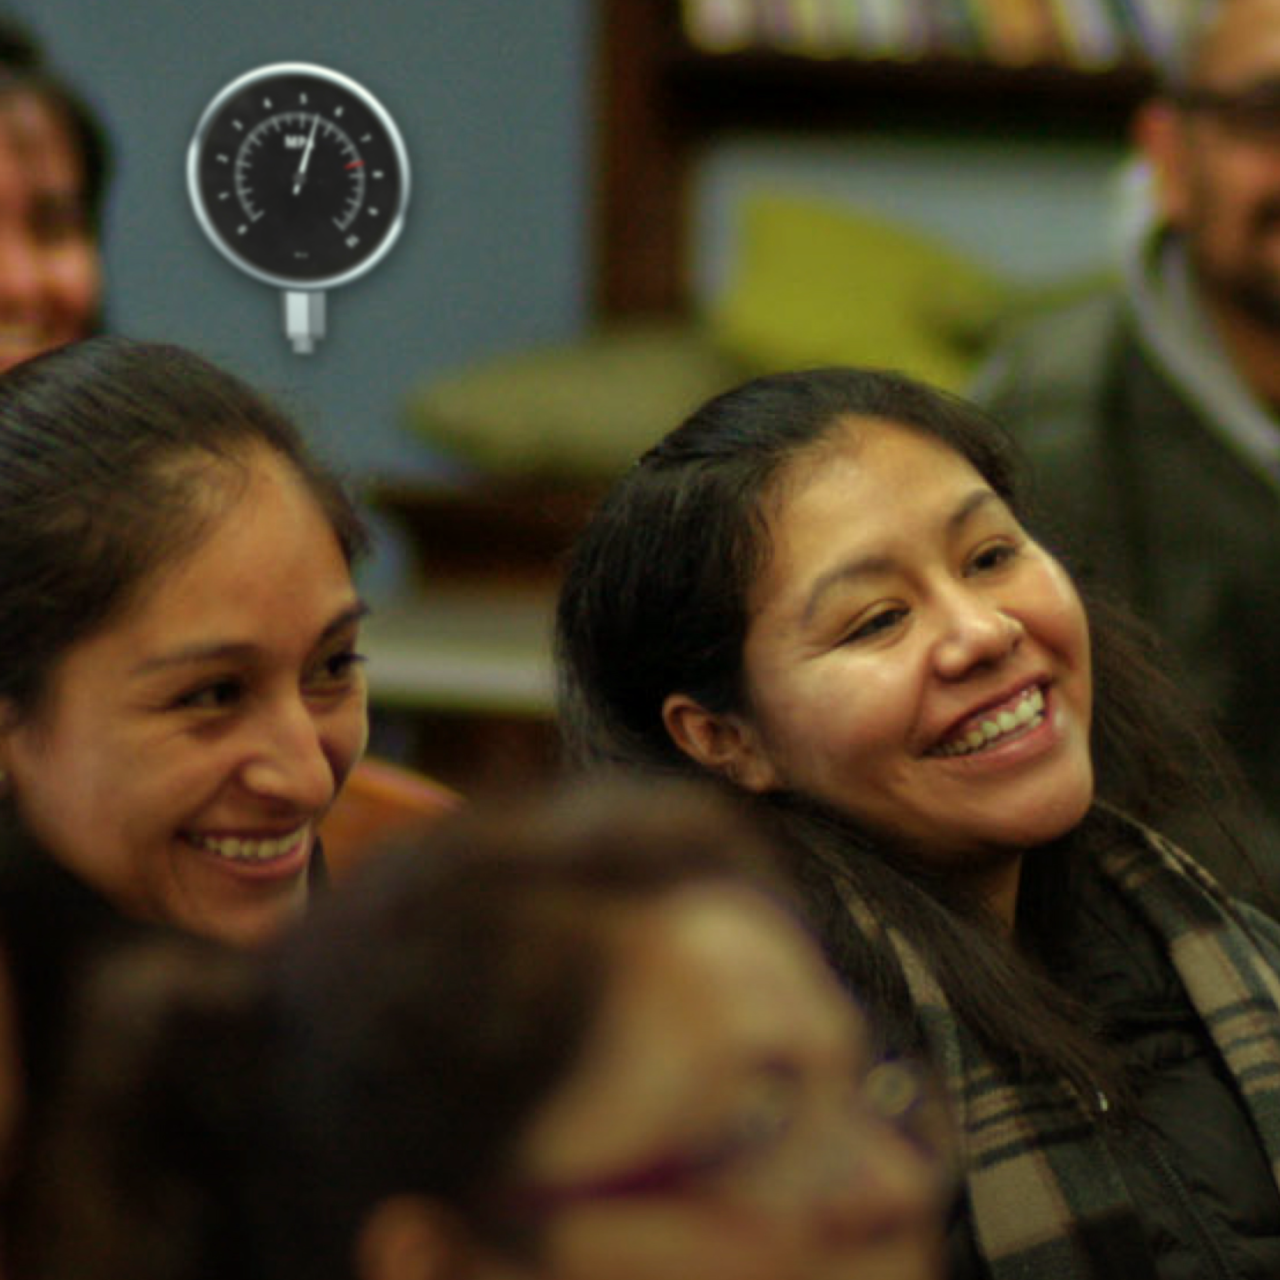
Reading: 5.5 MPa
